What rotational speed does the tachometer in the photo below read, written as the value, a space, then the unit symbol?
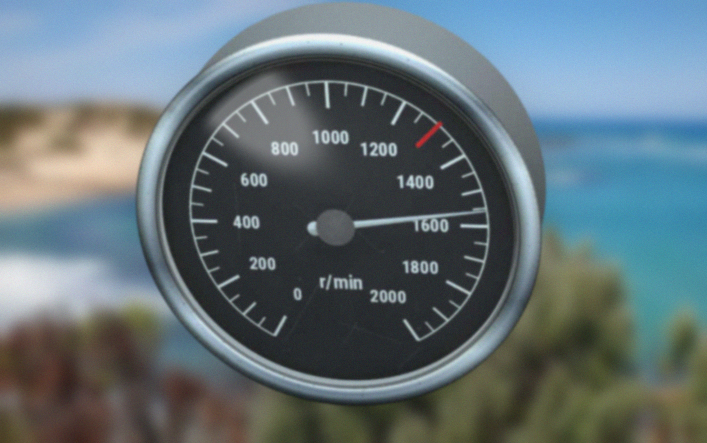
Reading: 1550 rpm
